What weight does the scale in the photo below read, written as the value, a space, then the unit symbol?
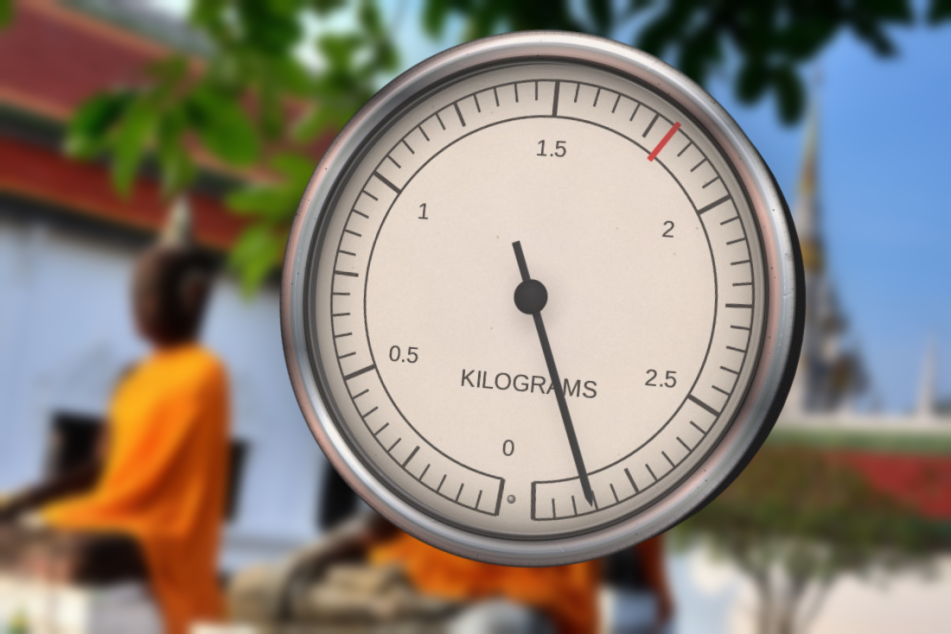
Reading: 2.85 kg
